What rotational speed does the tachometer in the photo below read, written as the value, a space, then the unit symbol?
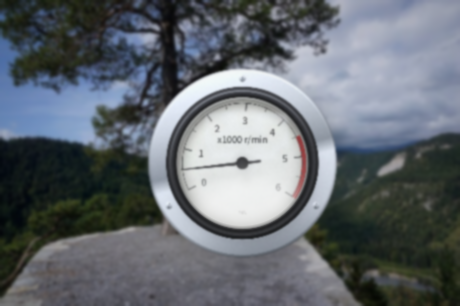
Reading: 500 rpm
